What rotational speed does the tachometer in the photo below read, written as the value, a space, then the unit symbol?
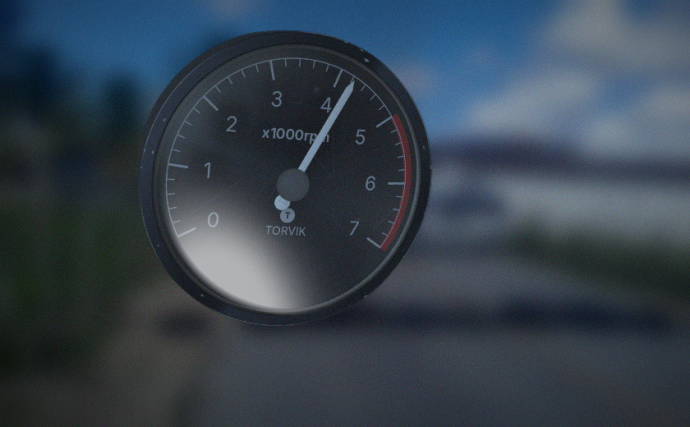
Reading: 4200 rpm
